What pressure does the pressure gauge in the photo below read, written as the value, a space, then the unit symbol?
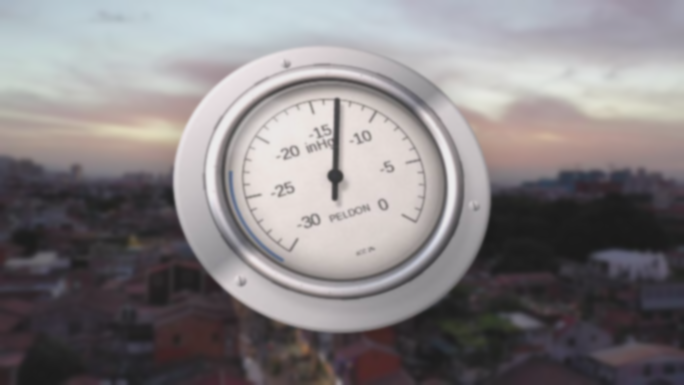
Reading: -13 inHg
